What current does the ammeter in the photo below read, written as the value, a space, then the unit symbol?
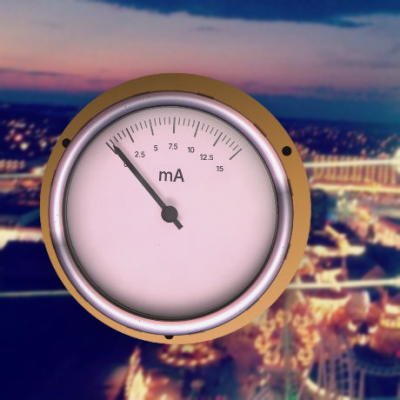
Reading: 0.5 mA
